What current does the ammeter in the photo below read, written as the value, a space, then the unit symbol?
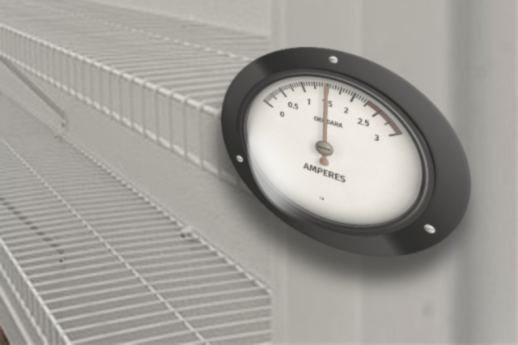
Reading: 1.5 A
